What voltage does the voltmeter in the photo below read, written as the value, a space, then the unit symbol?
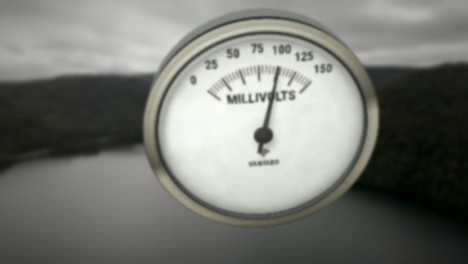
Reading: 100 mV
